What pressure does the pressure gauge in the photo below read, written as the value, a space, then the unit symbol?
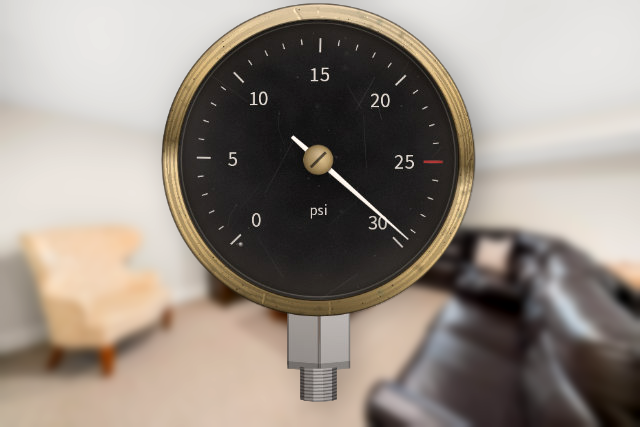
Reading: 29.5 psi
